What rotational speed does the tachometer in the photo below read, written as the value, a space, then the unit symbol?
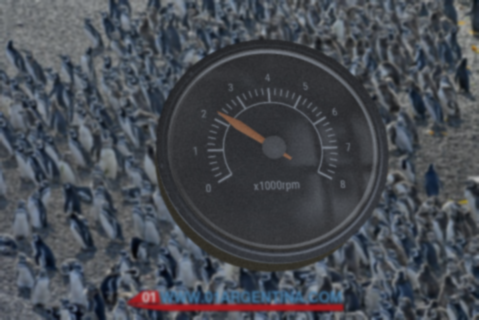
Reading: 2200 rpm
